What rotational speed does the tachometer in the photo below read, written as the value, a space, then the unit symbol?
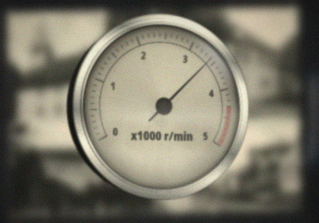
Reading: 3400 rpm
